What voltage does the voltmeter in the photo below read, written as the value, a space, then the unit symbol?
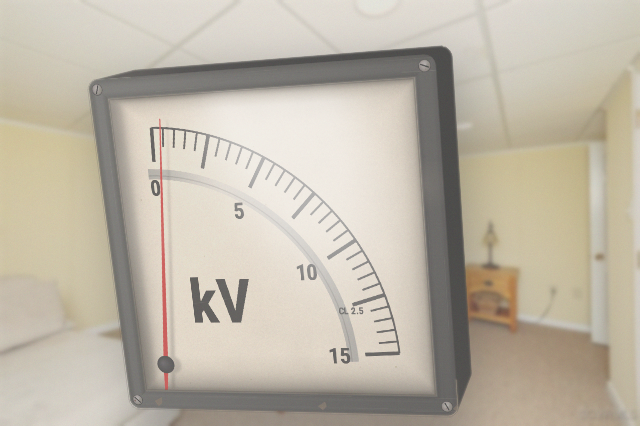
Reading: 0.5 kV
